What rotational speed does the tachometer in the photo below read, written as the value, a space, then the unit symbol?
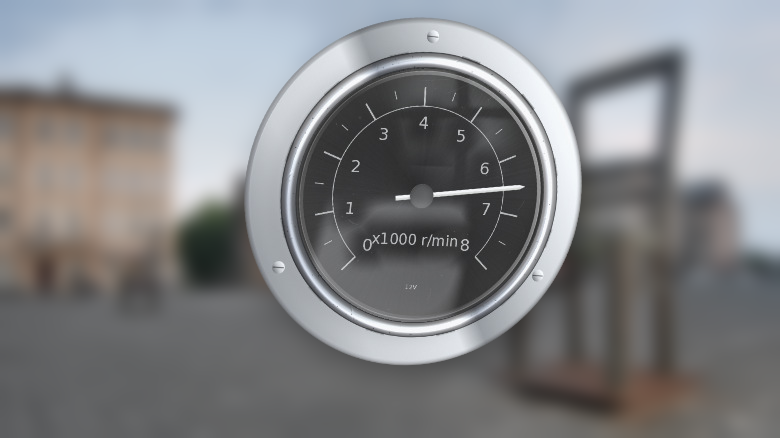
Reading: 6500 rpm
